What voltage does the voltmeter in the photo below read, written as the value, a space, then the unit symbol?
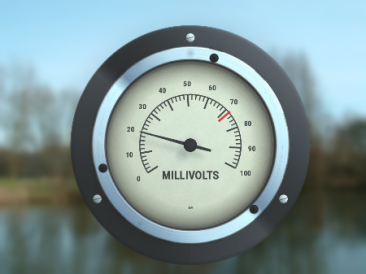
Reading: 20 mV
